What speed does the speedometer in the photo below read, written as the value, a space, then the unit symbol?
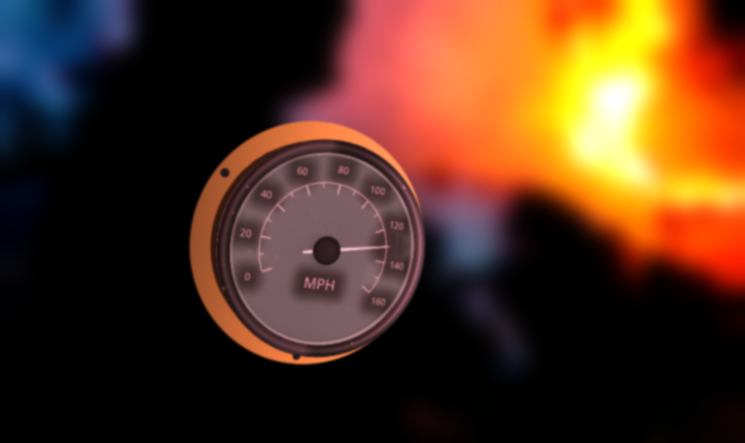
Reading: 130 mph
